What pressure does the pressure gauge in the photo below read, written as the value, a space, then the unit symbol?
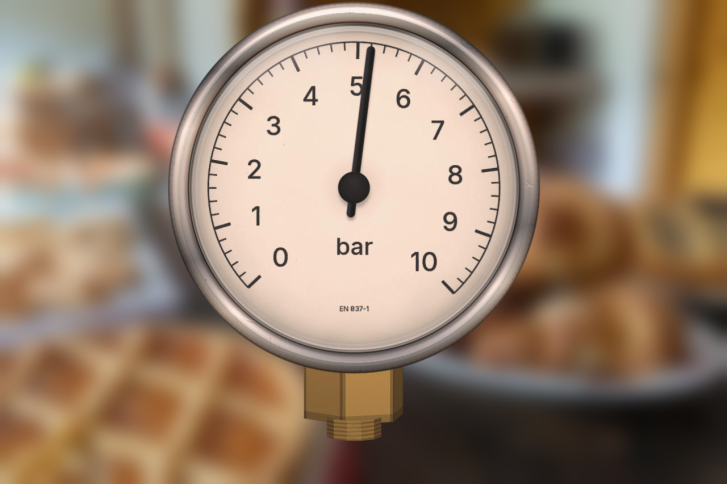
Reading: 5.2 bar
